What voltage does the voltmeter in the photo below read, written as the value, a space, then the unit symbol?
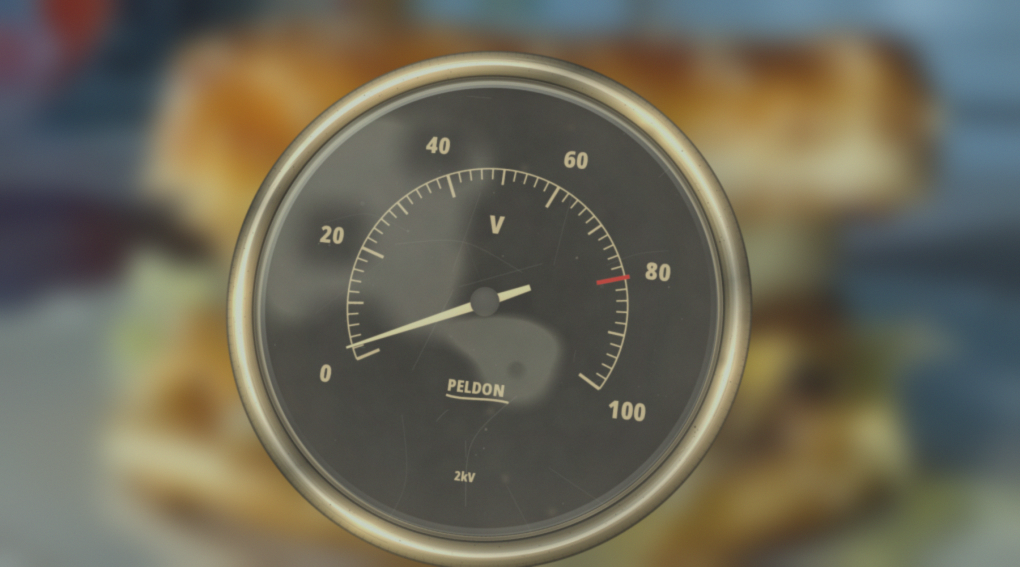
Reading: 2 V
